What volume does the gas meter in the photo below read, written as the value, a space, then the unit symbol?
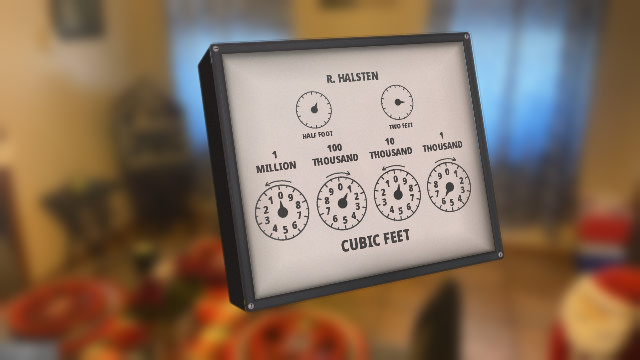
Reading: 9600 ft³
